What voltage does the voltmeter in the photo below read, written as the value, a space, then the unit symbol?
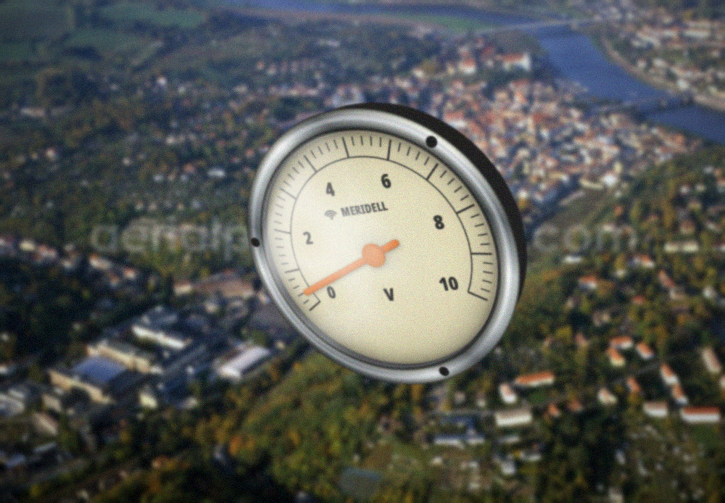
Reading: 0.4 V
